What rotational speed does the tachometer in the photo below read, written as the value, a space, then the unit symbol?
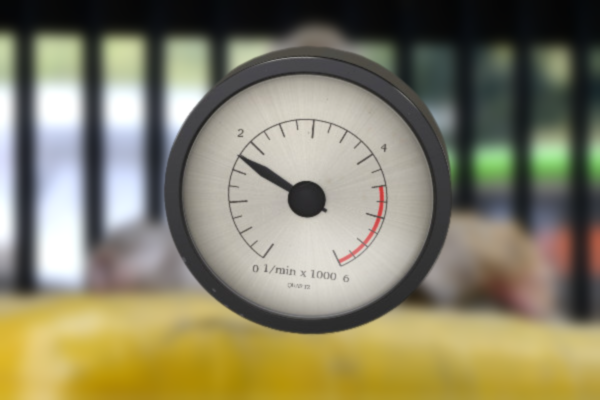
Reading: 1750 rpm
